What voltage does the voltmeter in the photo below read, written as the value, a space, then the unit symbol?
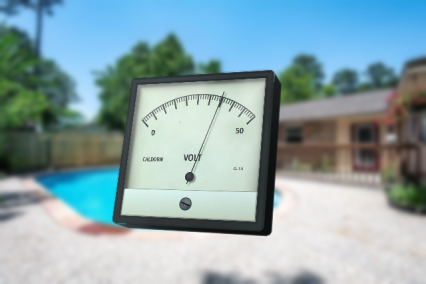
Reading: 35 V
